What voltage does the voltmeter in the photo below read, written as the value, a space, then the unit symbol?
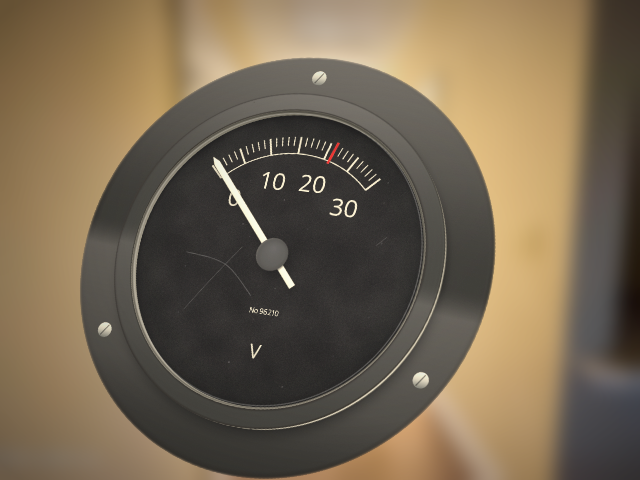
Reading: 1 V
